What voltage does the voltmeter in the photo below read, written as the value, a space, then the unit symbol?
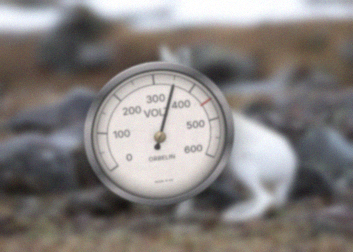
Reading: 350 V
